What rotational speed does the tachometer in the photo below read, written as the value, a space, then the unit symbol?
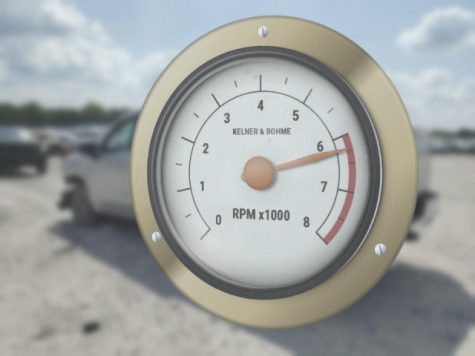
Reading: 6250 rpm
